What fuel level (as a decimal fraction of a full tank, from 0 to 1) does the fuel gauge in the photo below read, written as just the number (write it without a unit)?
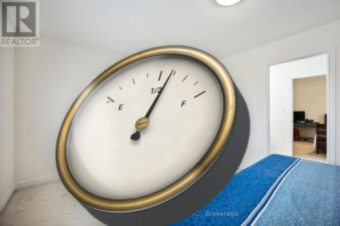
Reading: 0.625
